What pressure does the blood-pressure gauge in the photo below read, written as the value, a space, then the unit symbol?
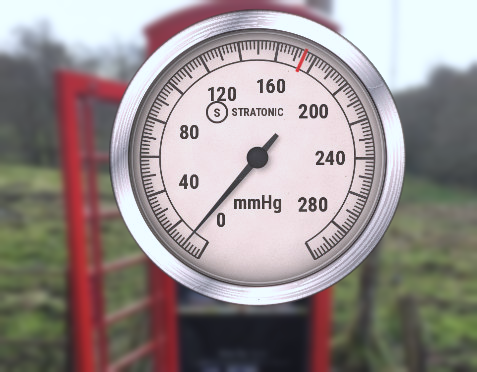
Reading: 10 mmHg
